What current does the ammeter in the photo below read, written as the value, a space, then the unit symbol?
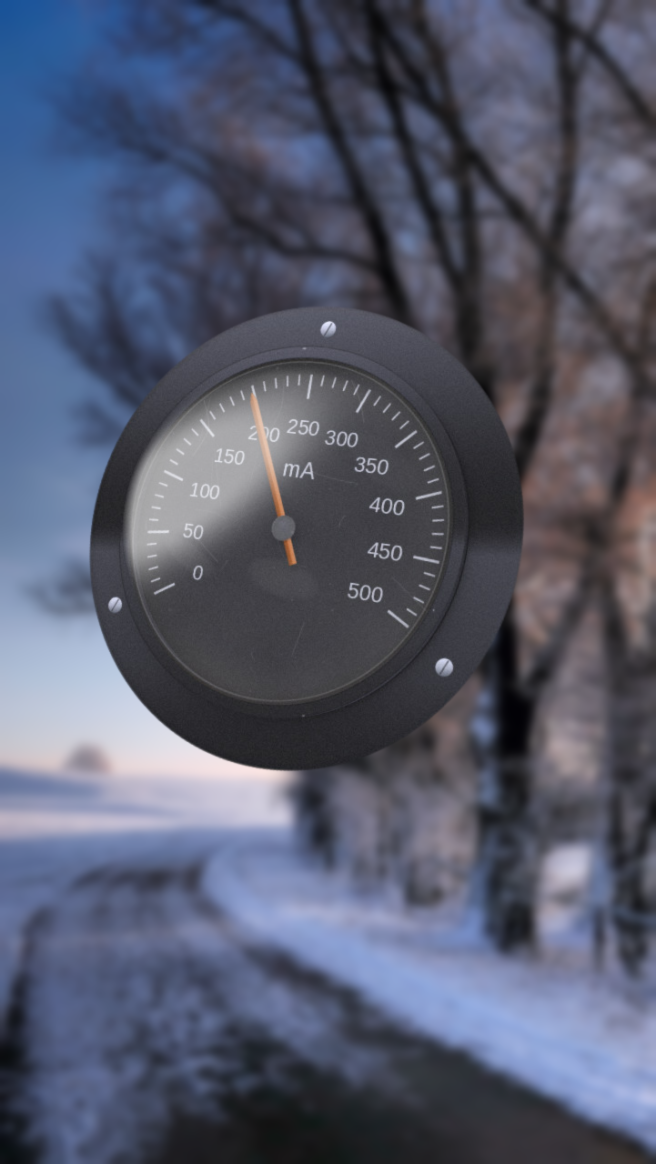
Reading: 200 mA
